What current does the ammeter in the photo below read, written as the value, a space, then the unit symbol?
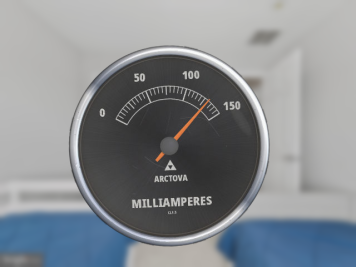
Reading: 130 mA
